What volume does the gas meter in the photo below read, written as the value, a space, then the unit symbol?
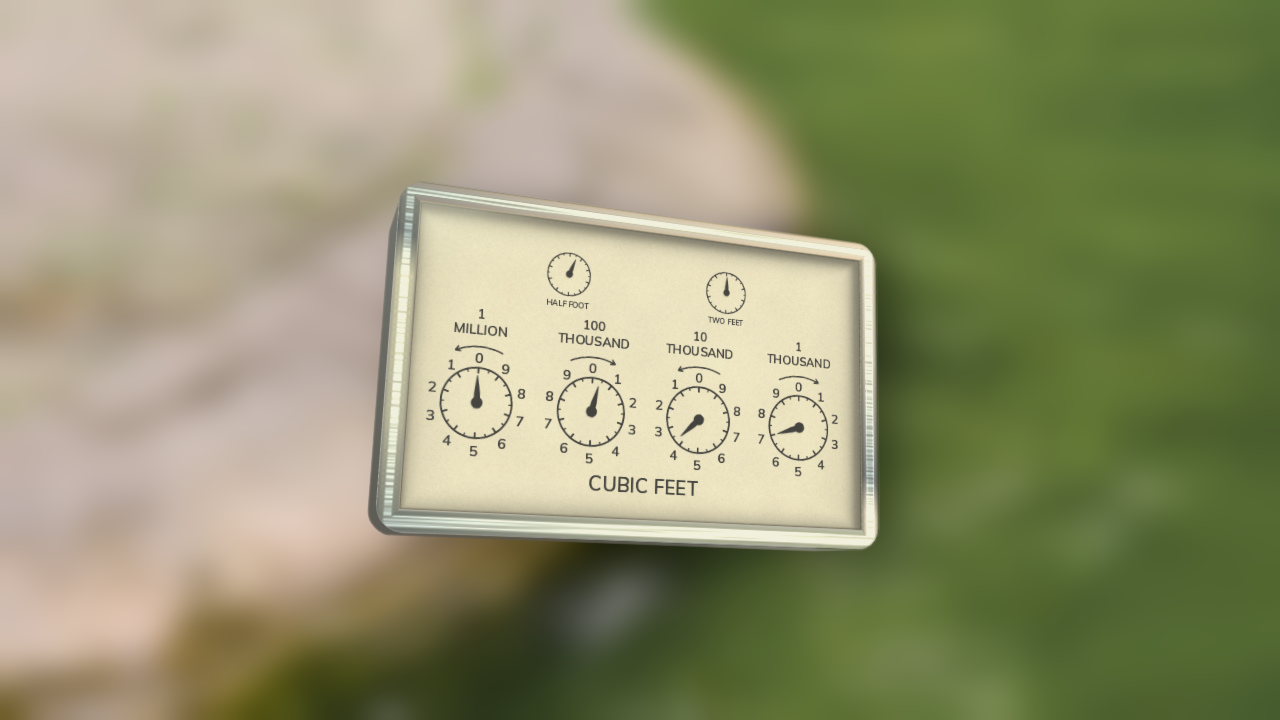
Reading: 3700 ft³
